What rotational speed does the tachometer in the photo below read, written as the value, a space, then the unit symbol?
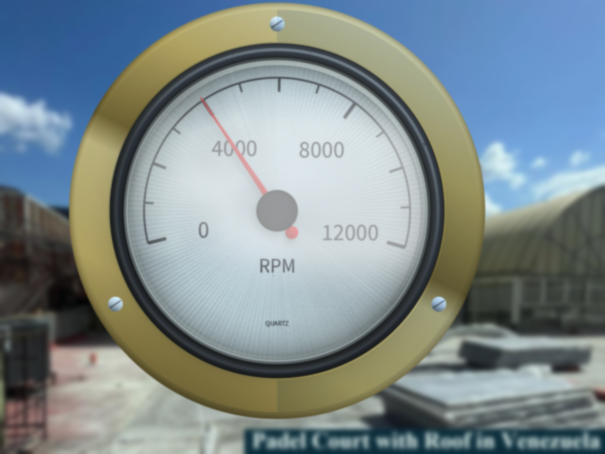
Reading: 4000 rpm
